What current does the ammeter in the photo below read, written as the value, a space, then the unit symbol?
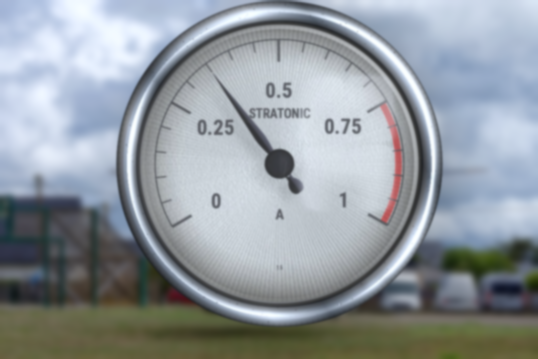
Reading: 0.35 A
